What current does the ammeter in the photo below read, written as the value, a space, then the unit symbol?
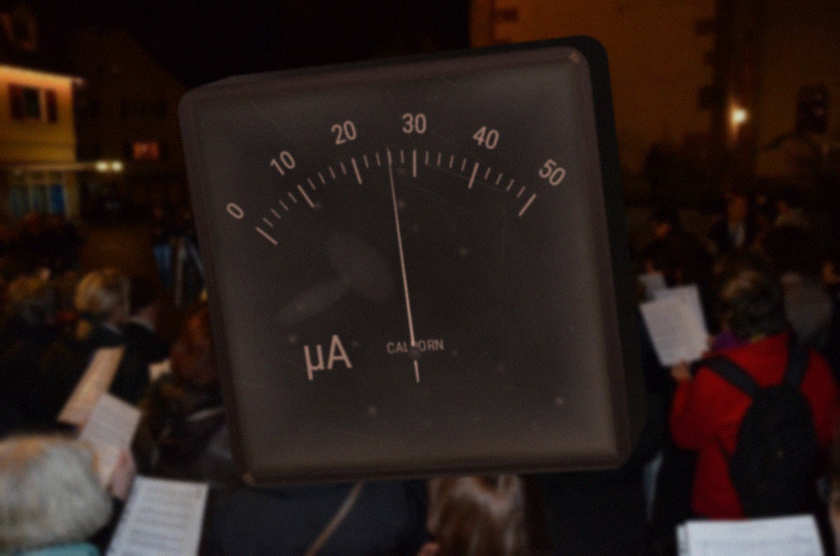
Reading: 26 µA
